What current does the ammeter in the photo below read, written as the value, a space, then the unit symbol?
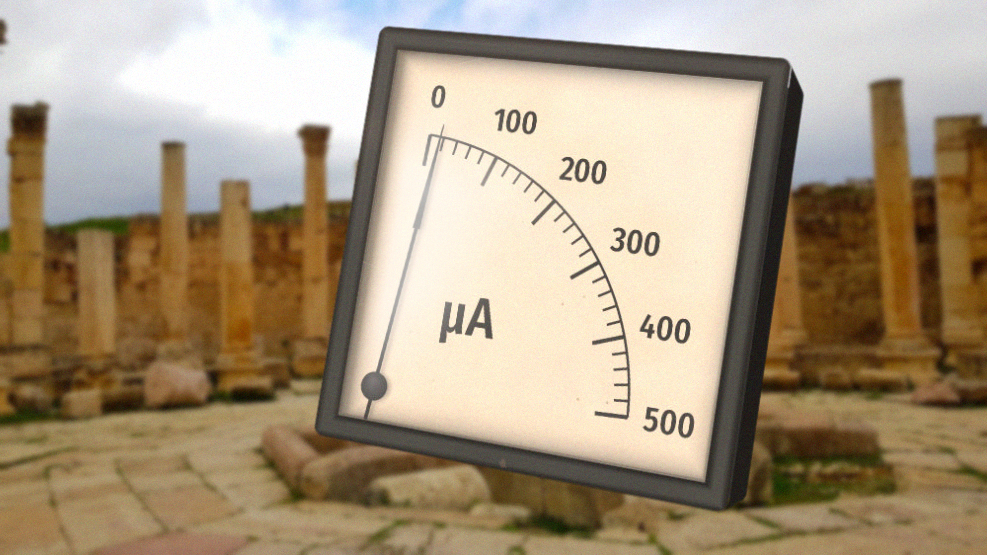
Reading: 20 µA
